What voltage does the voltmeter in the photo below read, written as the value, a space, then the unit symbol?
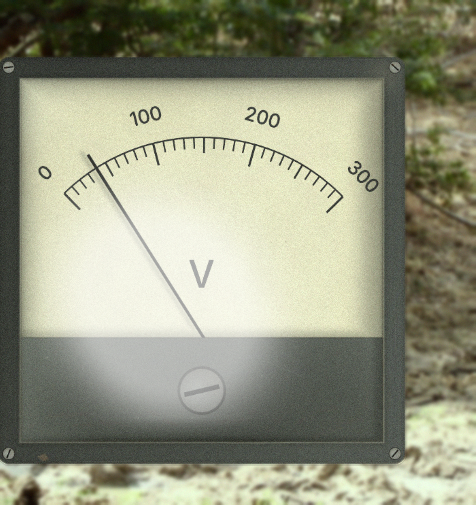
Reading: 40 V
